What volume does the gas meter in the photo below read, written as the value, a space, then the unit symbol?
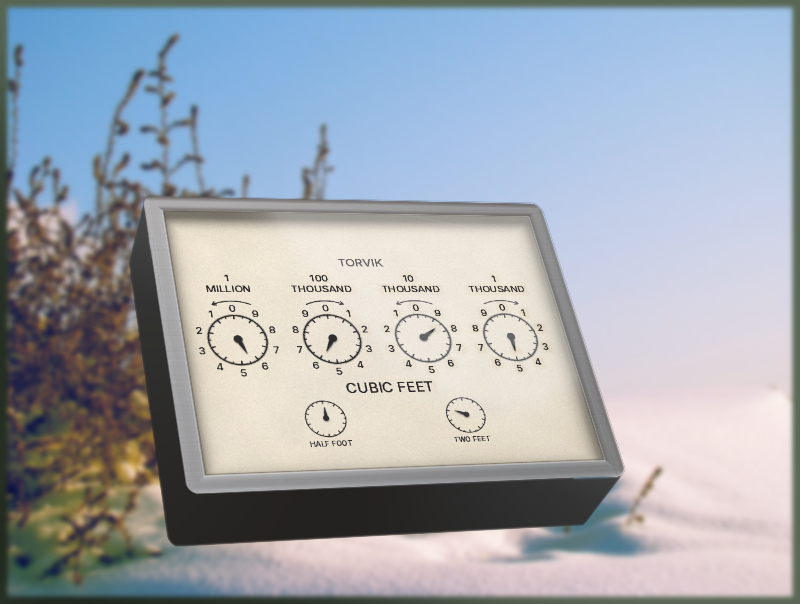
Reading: 558500 ft³
